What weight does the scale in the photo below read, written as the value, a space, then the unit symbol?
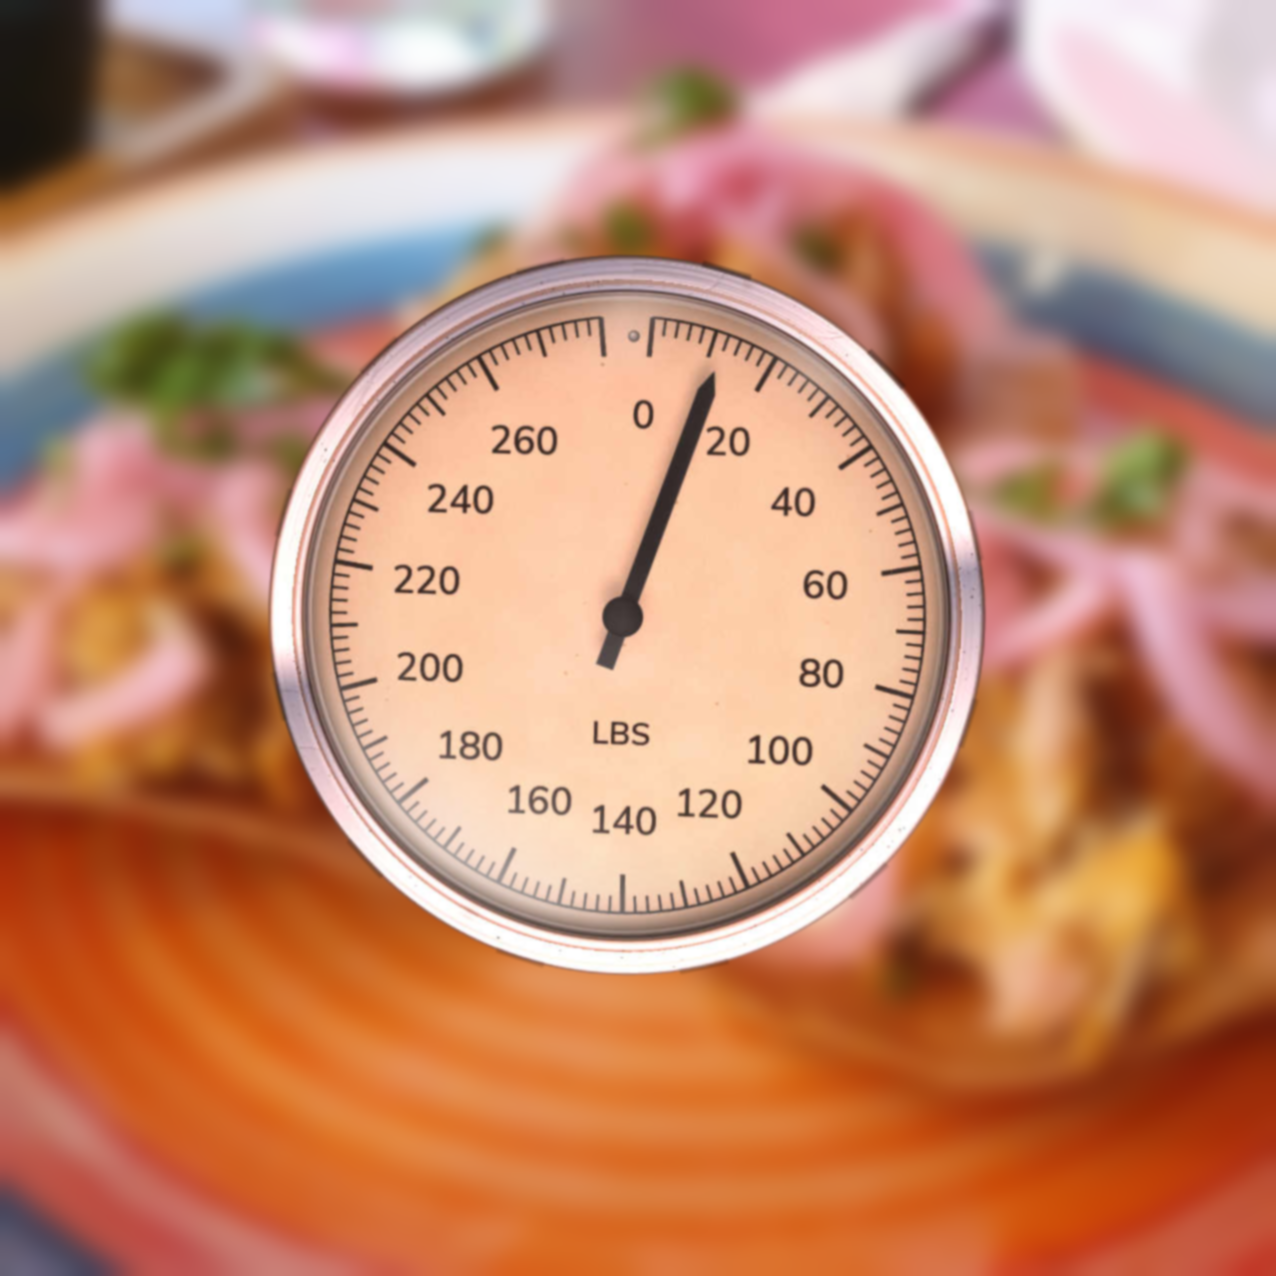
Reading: 12 lb
